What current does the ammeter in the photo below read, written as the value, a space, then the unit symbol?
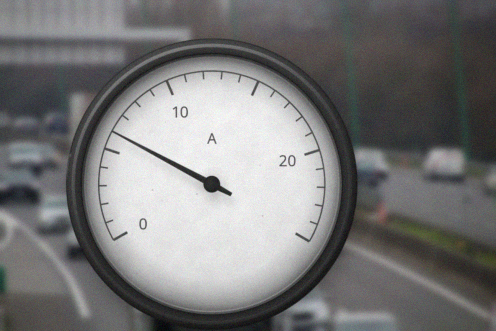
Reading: 6 A
